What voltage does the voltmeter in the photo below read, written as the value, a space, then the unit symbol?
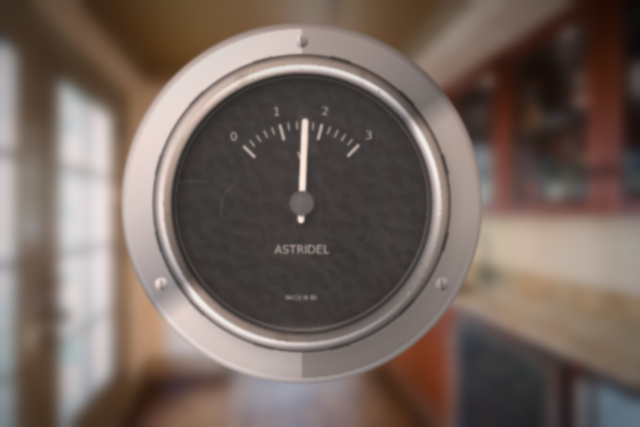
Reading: 1.6 V
